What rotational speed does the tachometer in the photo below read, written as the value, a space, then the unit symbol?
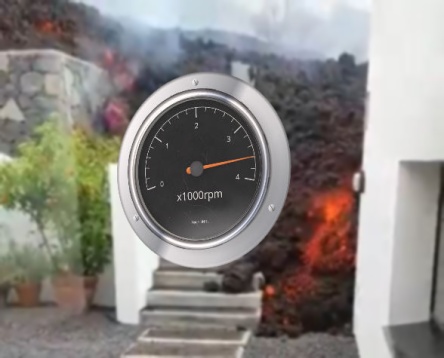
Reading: 3600 rpm
